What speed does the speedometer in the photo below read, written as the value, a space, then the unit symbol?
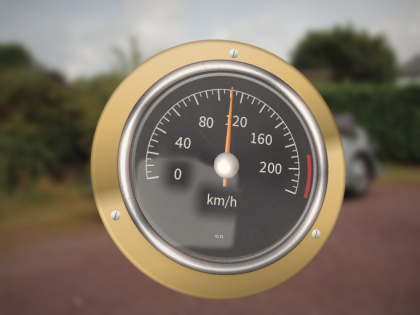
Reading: 110 km/h
